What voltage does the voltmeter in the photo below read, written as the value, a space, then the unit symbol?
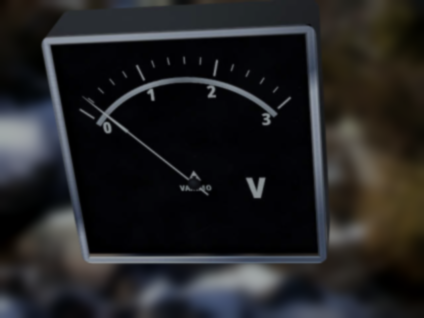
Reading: 0.2 V
